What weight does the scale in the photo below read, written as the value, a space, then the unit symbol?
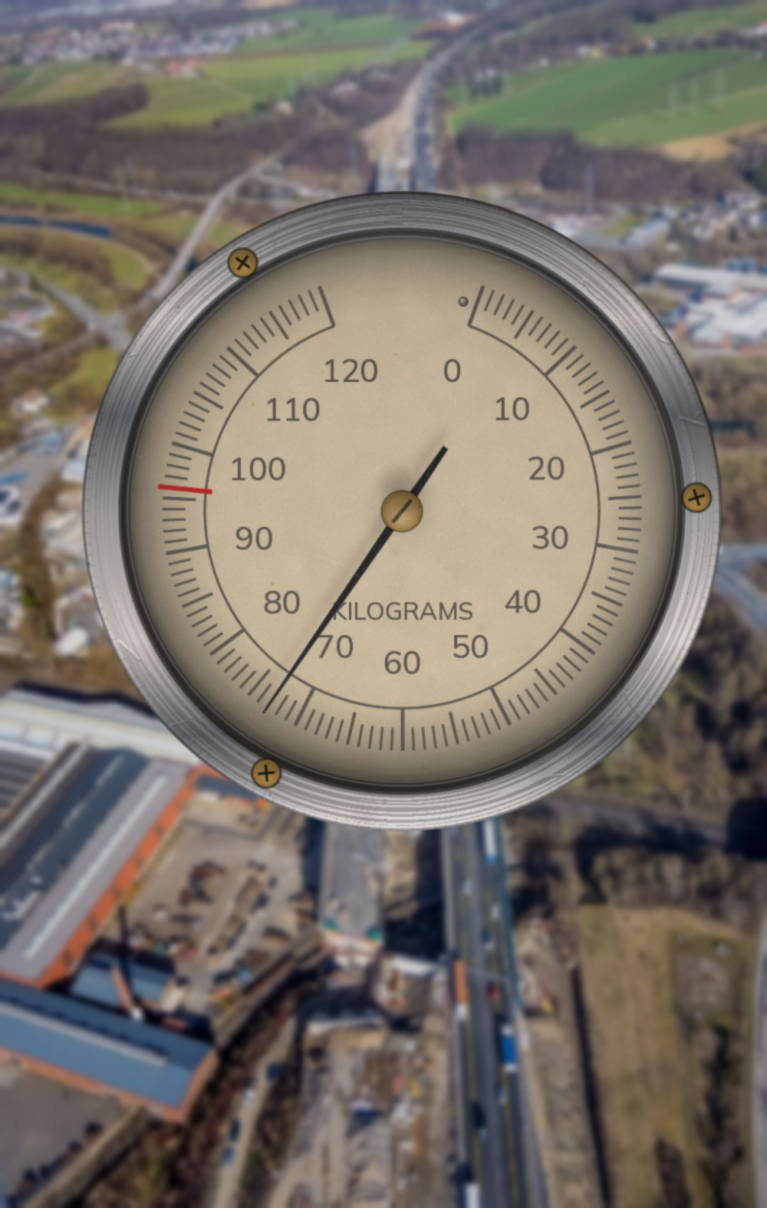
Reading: 73 kg
